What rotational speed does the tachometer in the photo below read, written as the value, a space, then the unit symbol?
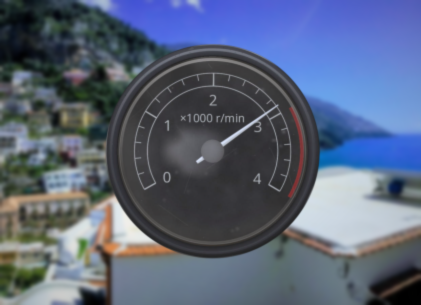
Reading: 2900 rpm
